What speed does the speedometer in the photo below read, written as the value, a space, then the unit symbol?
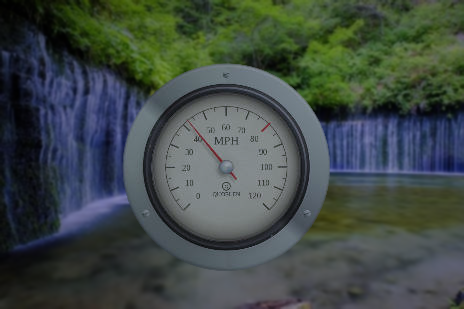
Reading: 42.5 mph
